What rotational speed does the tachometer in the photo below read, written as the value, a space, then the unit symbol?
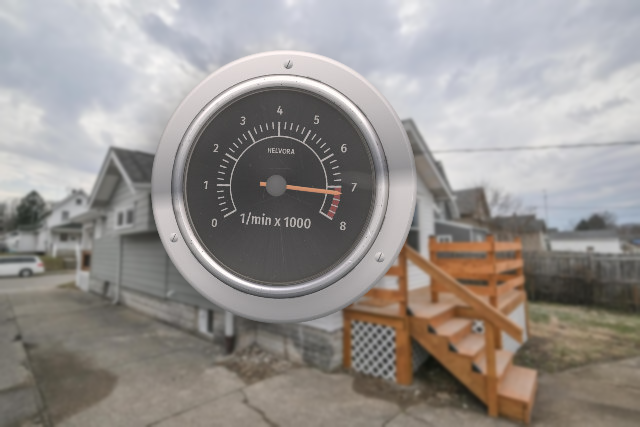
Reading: 7200 rpm
